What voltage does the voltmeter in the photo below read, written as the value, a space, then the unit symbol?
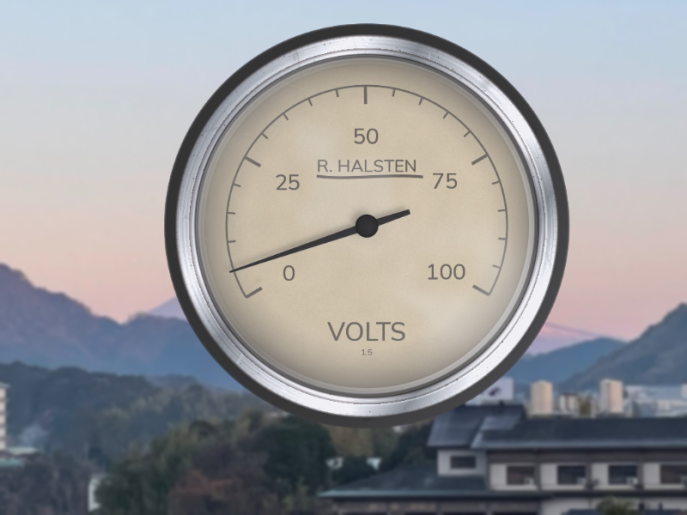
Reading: 5 V
